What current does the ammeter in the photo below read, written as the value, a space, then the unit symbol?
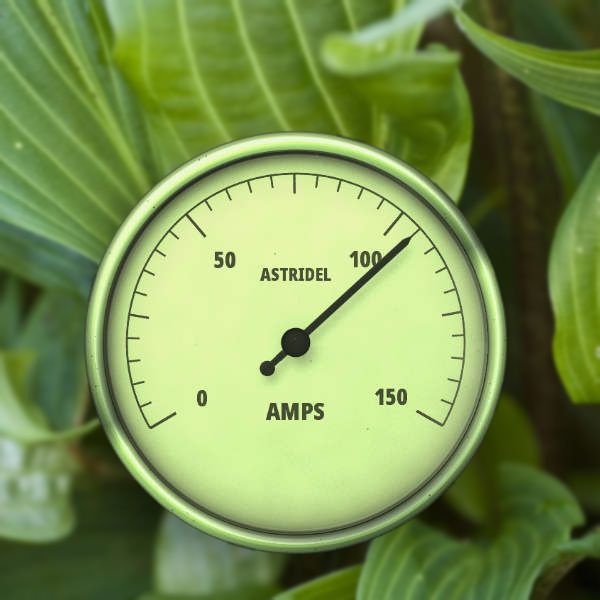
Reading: 105 A
